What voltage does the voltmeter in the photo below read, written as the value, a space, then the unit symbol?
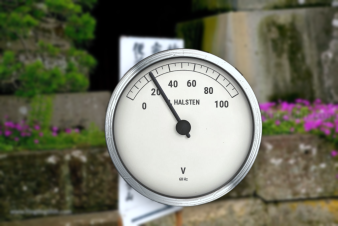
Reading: 25 V
